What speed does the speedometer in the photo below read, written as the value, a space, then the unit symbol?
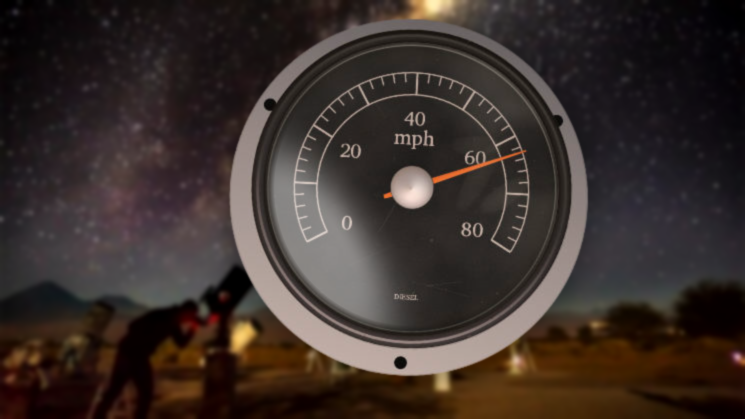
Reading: 63 mph
